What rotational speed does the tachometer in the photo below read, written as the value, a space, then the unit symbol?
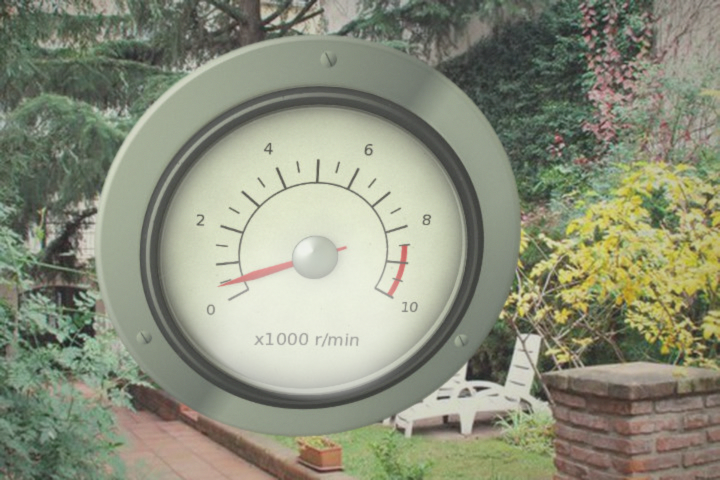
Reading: 500 rpm
